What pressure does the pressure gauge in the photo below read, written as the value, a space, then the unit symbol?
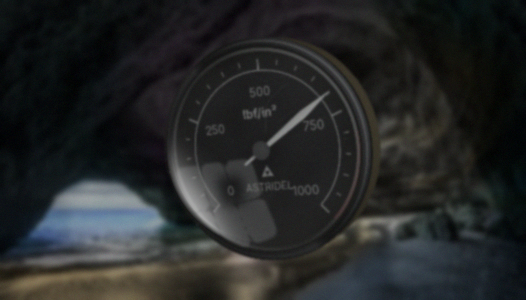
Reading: 700 psi
